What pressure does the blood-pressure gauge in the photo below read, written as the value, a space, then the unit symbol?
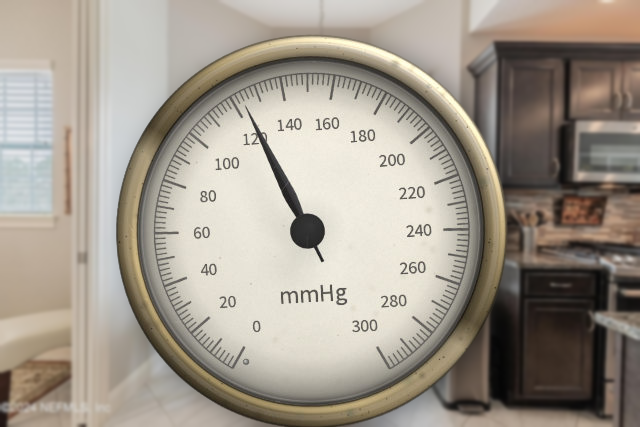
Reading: 124 mmHg
